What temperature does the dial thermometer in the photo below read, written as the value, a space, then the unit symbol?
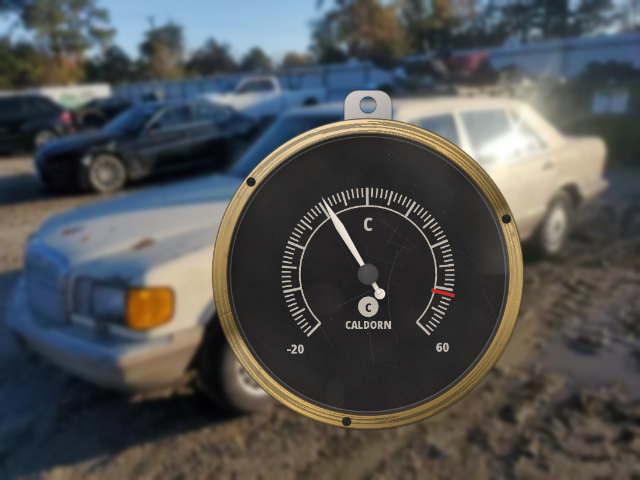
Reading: 11 °C
